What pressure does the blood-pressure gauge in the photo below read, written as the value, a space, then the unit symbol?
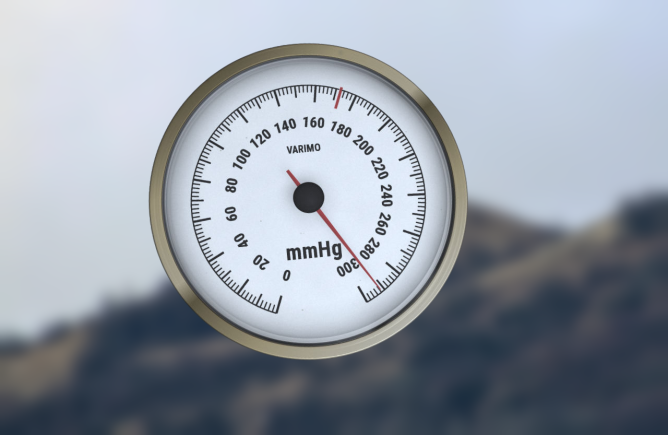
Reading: 292 mmHg
